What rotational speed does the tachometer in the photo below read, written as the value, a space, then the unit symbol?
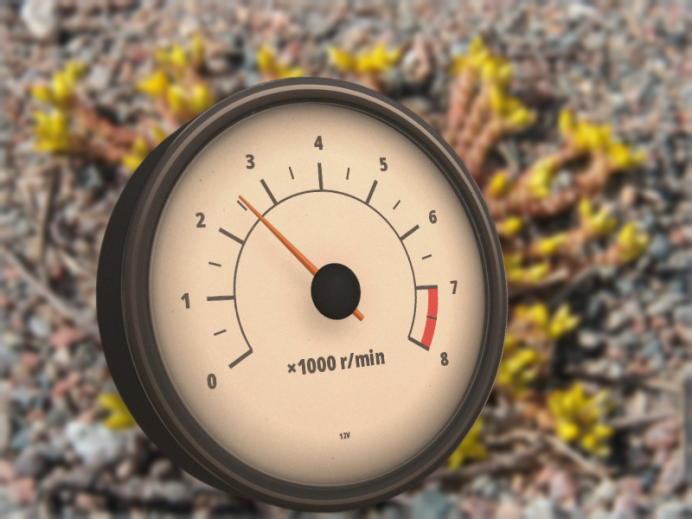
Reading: 2500 rpm
